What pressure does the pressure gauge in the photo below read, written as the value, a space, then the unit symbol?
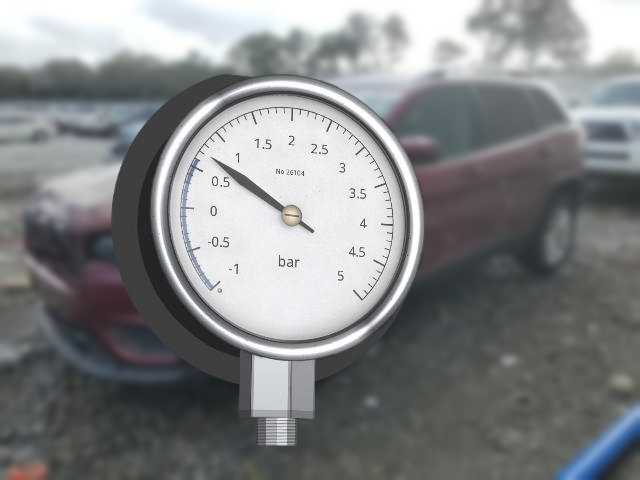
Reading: 0.7 bar
